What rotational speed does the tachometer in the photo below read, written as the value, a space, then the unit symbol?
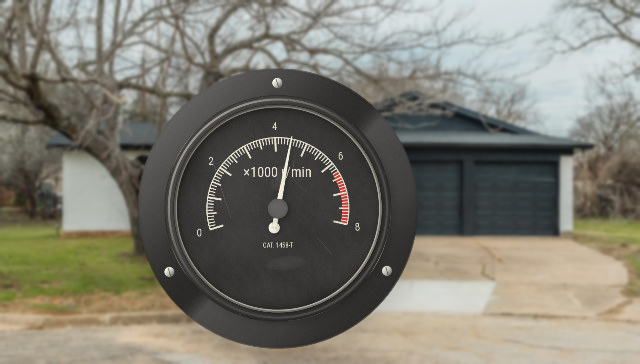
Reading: 4500 rpm
